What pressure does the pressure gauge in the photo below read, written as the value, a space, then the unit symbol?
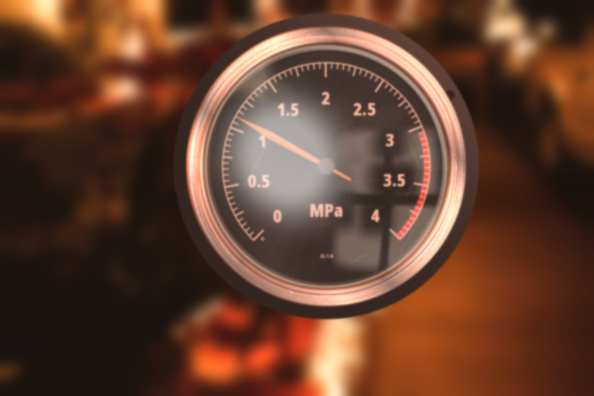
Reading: 1.1 MPa
